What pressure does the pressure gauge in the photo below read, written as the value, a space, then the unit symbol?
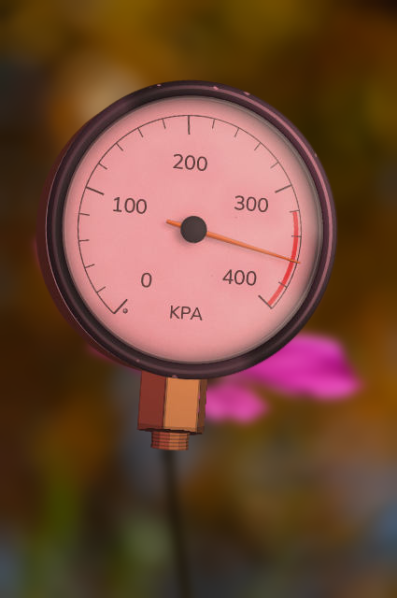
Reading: 360 kPa
